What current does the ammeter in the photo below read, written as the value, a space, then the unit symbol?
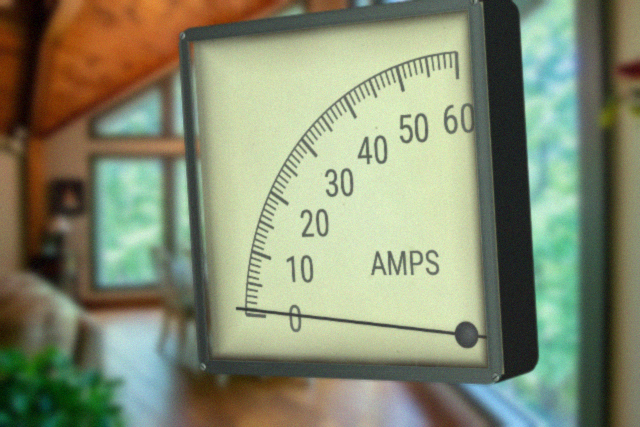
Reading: 1 A
